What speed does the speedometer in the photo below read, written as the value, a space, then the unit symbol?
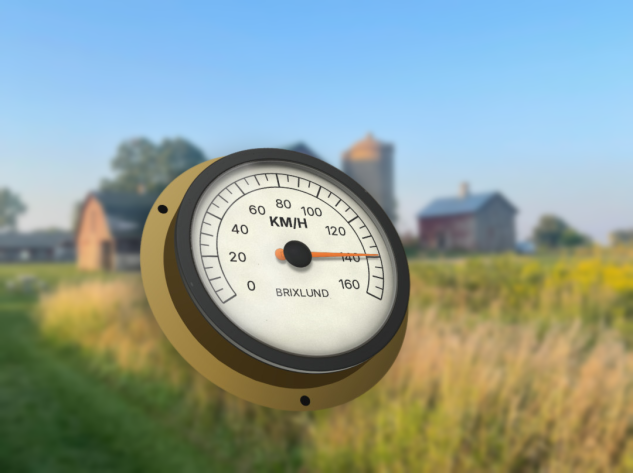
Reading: 140 km/h
